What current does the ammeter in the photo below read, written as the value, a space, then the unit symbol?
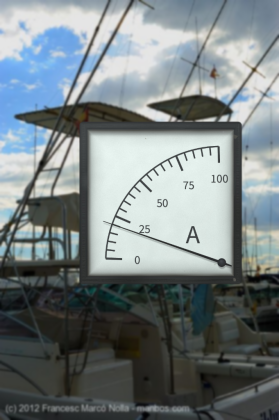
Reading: 20 A
